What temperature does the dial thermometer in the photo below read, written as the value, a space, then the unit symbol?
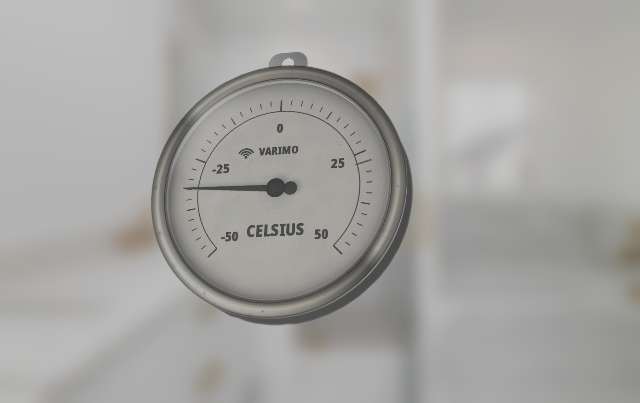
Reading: -32.5 °C
